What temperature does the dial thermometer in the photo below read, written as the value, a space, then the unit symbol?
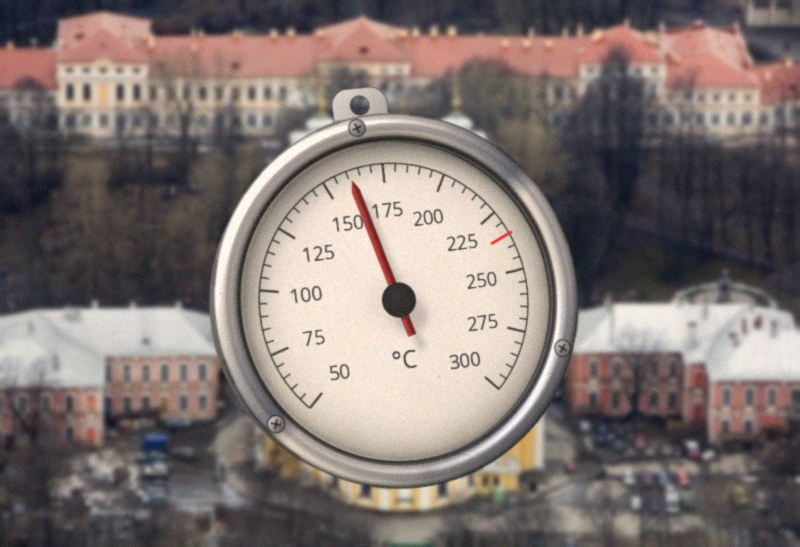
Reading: 160 °C
